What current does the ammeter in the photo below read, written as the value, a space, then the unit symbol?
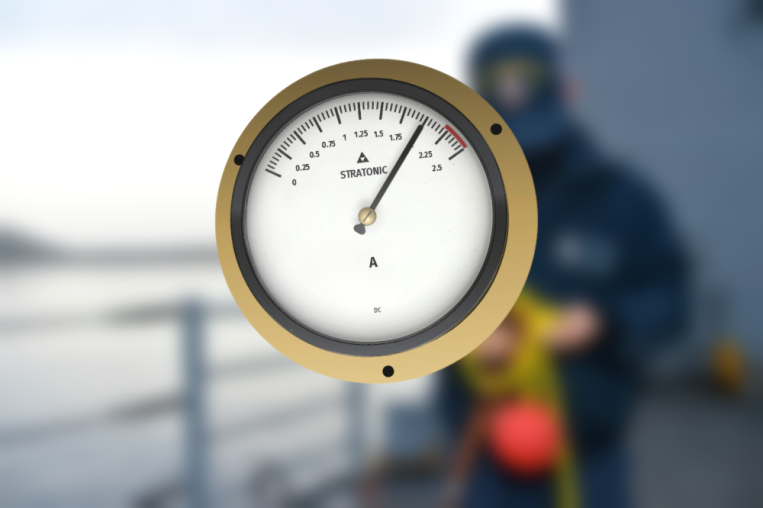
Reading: 2 A
